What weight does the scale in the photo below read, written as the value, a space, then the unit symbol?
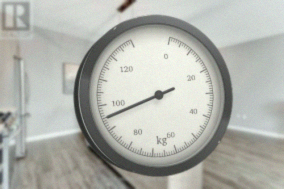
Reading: 95 kg
